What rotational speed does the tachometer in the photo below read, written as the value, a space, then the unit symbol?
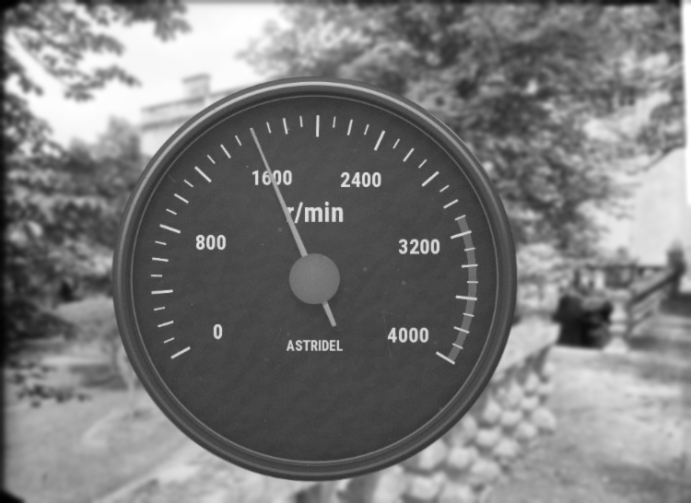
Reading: 1600 rpm
